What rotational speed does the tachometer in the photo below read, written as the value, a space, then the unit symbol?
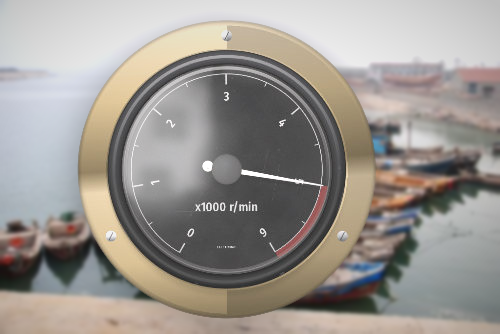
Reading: 5000 rpm
